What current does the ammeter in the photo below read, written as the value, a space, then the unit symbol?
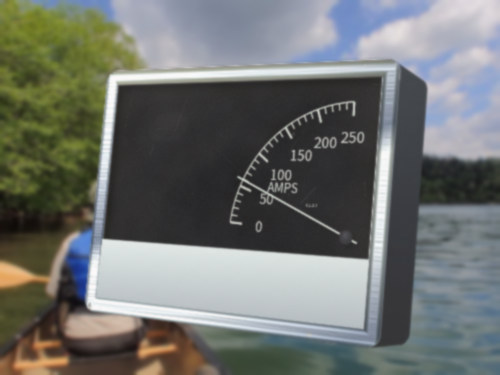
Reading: 60 A
